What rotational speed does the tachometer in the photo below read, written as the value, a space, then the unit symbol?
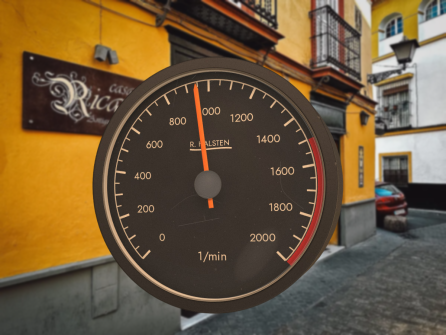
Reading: 950 rpm
